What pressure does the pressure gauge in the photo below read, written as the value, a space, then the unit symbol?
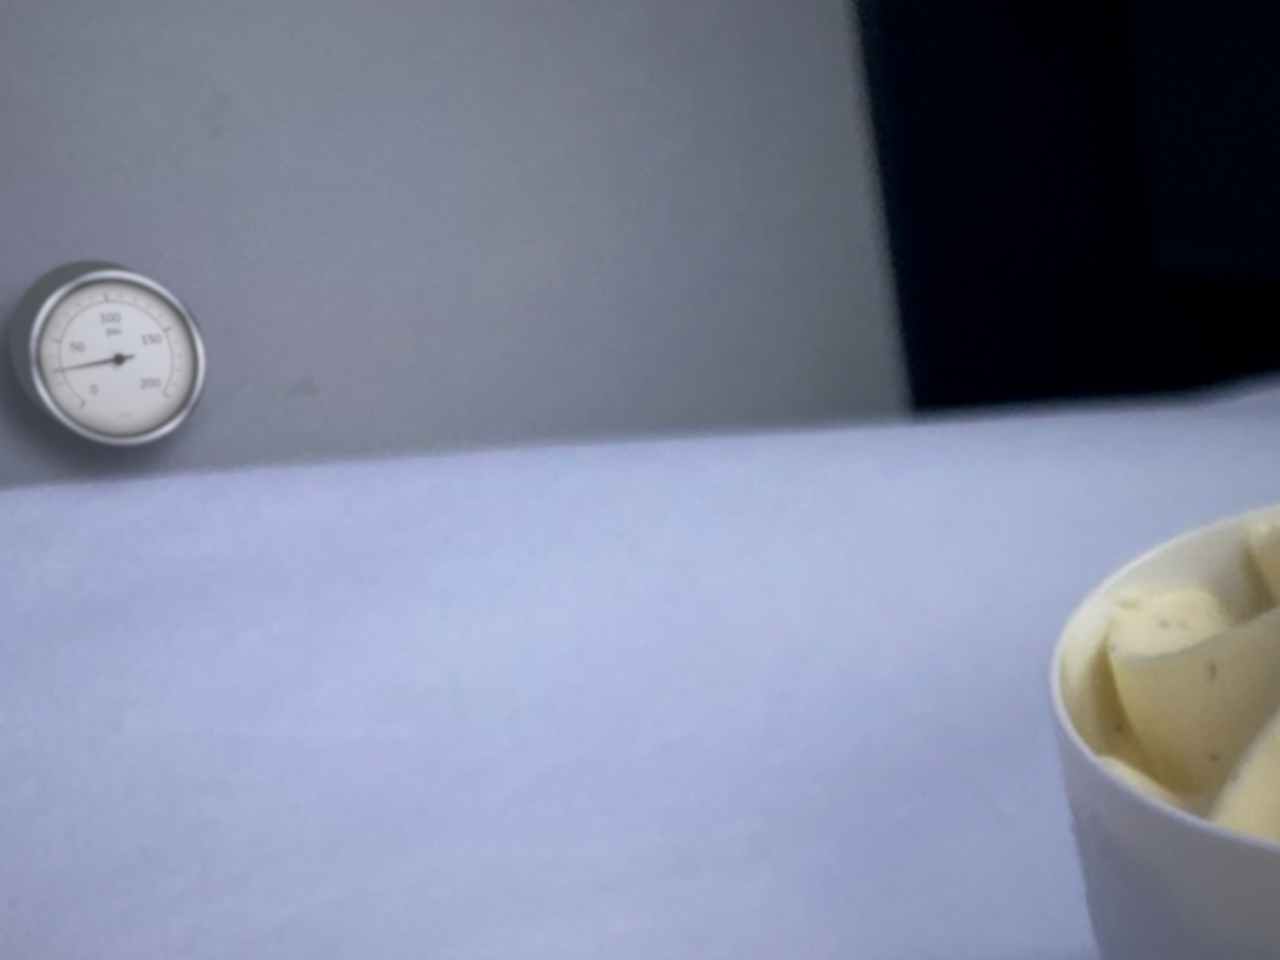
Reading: 30 psi
